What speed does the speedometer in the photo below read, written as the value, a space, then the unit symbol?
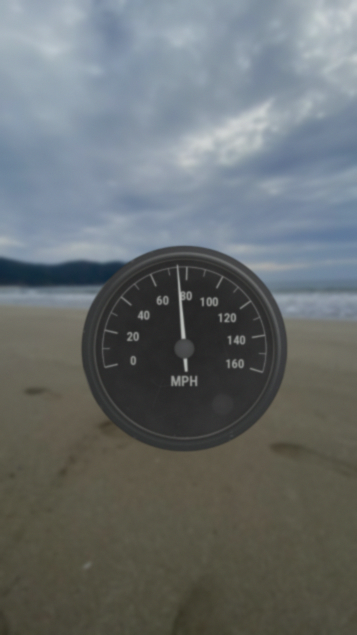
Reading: 75 mph
